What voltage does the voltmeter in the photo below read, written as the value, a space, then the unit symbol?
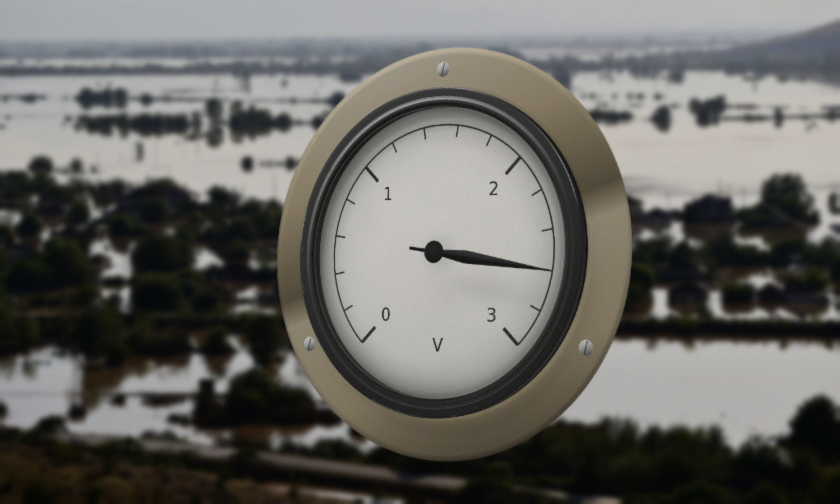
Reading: 2.6 V
